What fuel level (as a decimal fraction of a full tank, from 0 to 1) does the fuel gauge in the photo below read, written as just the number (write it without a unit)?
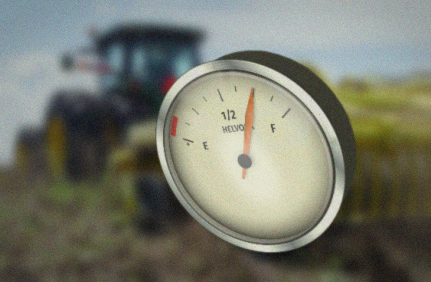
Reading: 0.75
